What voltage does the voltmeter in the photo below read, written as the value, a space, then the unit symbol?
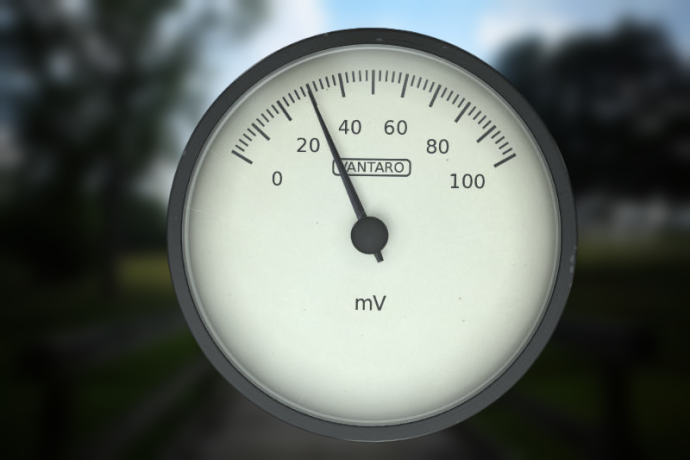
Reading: 30 mV
